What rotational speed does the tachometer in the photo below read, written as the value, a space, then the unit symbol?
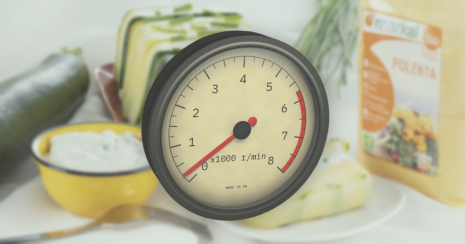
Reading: 250 rpm
